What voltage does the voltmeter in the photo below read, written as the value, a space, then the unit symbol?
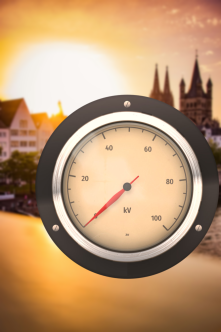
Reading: 0 kV
